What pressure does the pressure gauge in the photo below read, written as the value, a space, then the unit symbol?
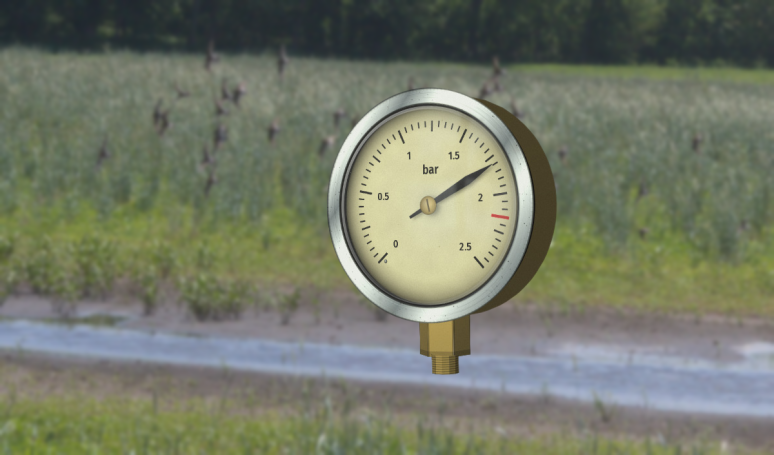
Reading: 1.8 bar
